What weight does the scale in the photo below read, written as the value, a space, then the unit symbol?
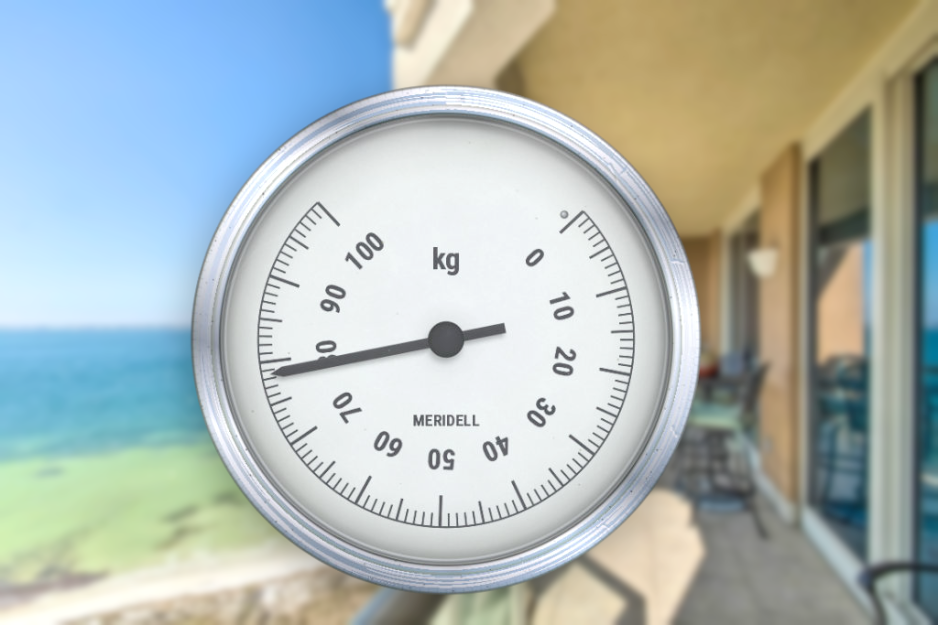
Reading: 78.5 kg
